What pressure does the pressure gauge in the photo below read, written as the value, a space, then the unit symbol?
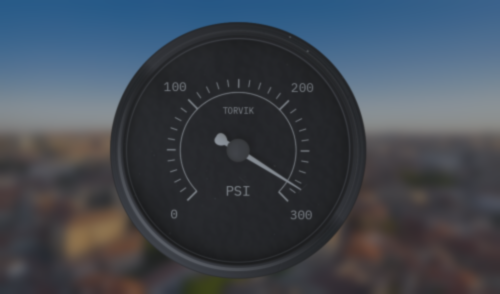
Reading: 285 psi
